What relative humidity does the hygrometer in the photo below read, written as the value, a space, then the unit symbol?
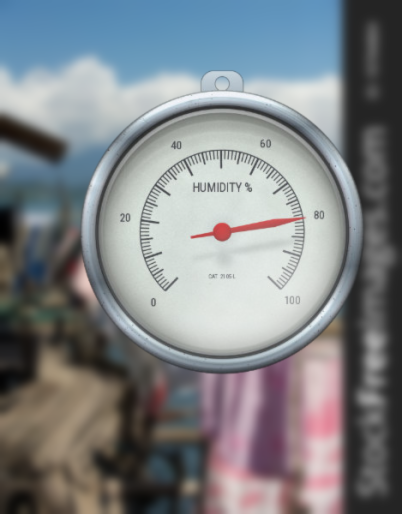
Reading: 80 %
